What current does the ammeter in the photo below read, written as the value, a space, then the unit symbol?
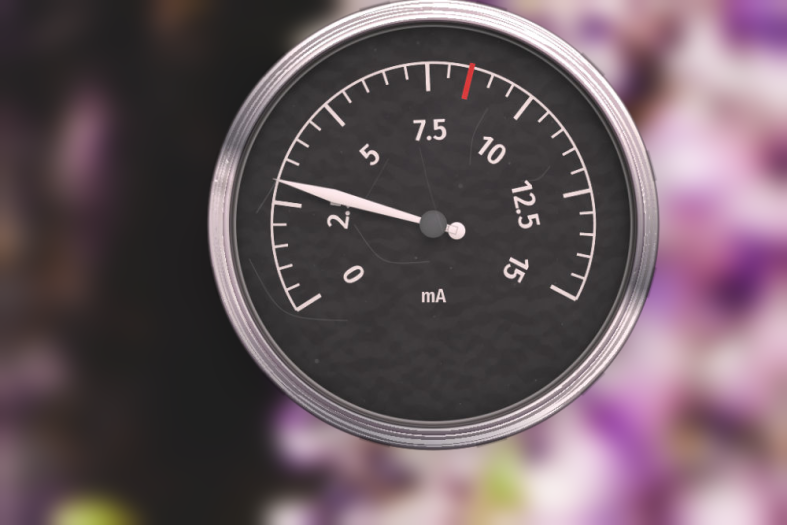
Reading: 3 mA
